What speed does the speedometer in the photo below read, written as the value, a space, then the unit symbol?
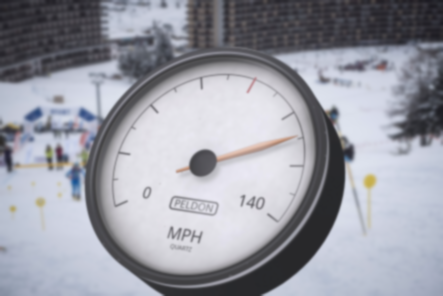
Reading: 110 mph
